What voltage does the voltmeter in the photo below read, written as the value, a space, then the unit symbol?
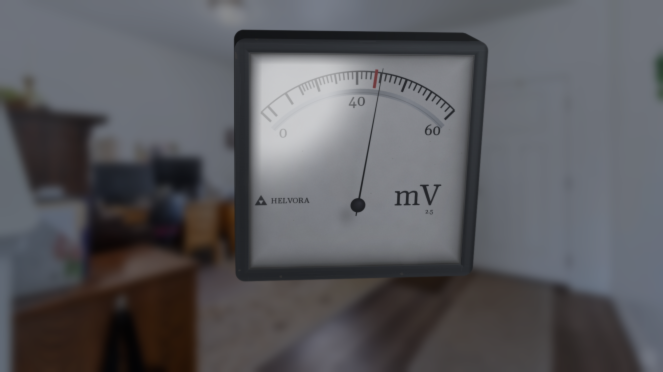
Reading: 45 mV
